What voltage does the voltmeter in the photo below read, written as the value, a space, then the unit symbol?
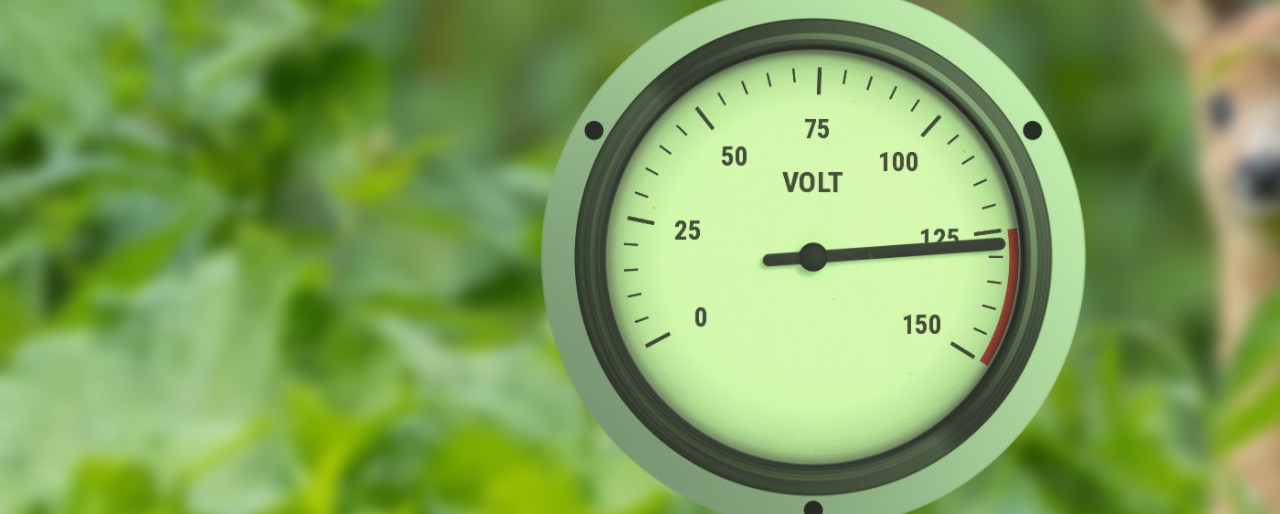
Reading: 127.5 V
